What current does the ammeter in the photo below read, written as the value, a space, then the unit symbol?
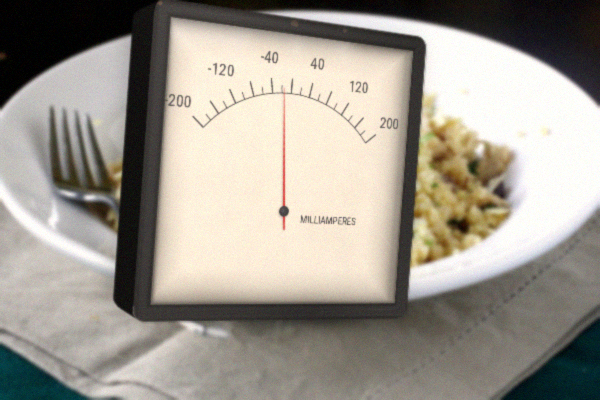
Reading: -20 mA
